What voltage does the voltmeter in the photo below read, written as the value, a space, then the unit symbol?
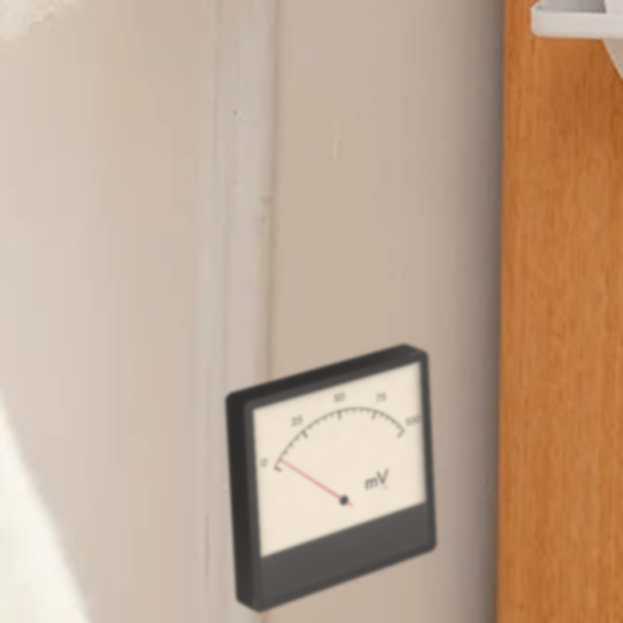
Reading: 5 mV
